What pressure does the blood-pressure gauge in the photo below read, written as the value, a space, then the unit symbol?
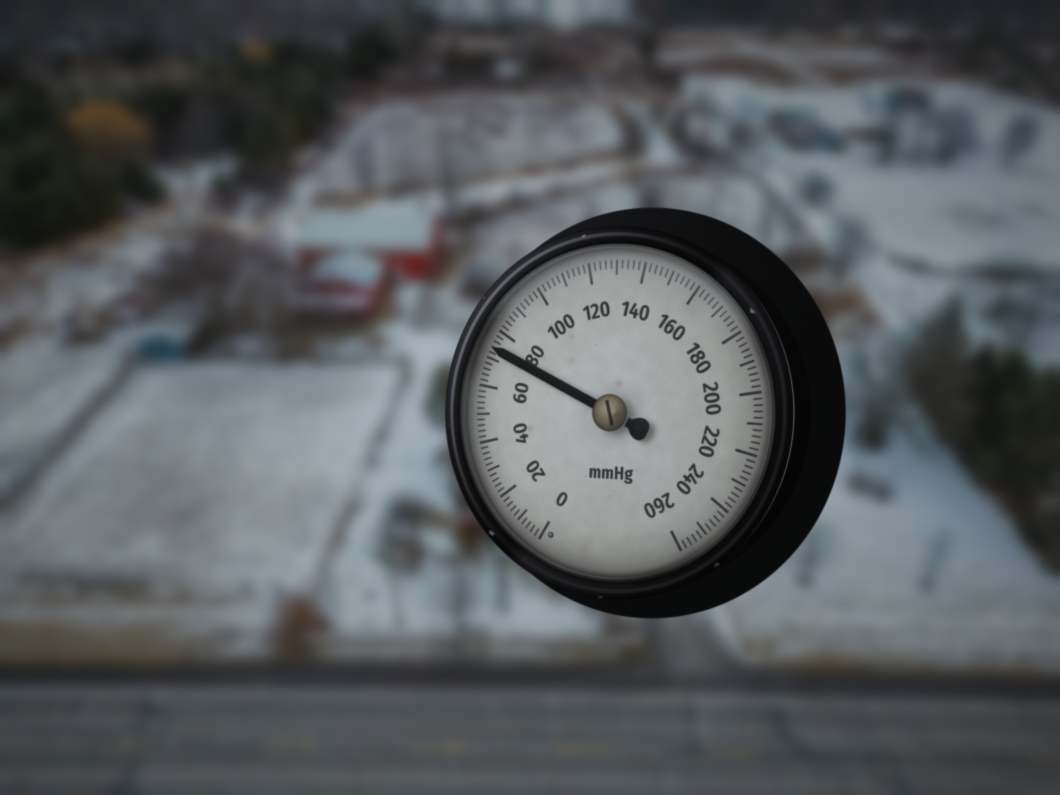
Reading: 74 mmHg
